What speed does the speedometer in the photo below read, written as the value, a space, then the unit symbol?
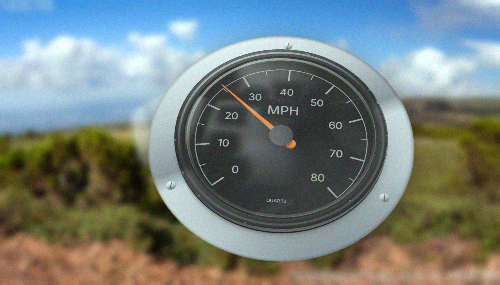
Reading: 25 mph
